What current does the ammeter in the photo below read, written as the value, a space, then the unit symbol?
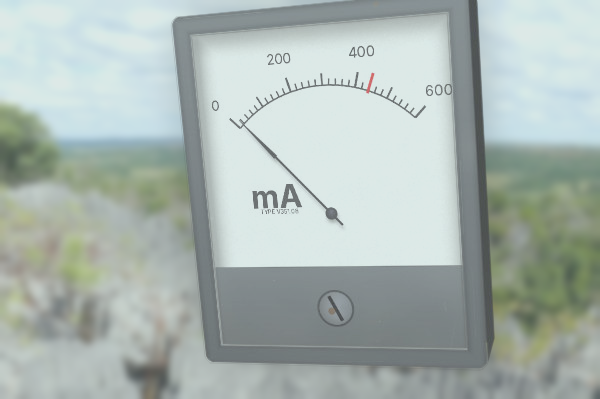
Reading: 20 mA
